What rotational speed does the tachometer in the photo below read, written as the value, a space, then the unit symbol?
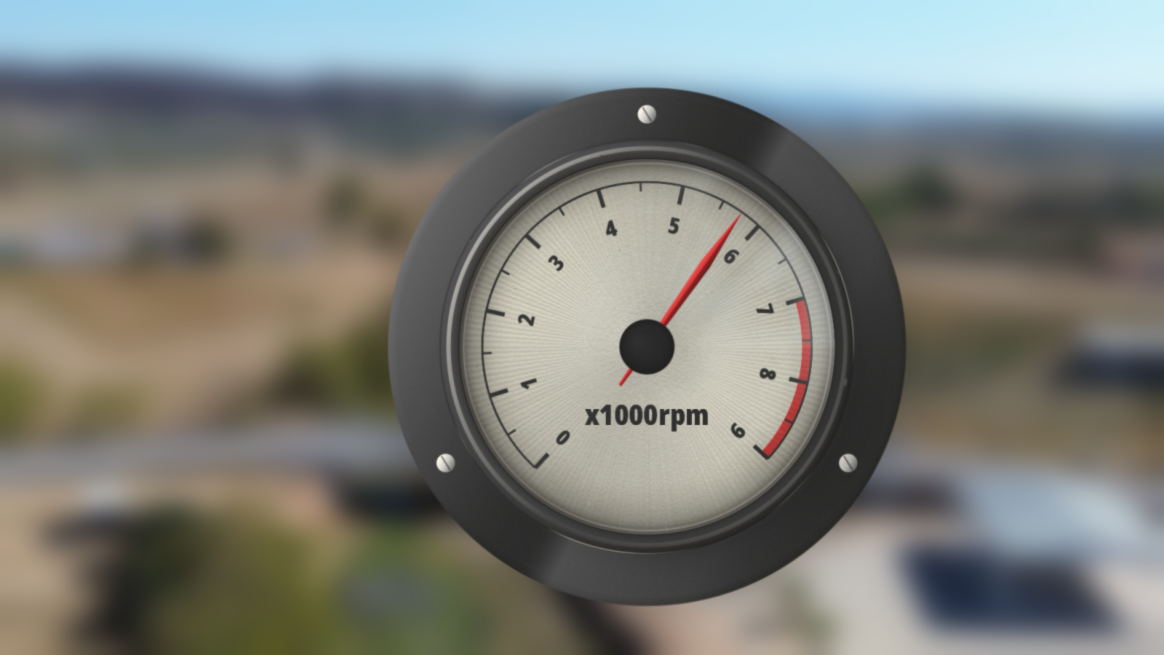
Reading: 5750 rpm
